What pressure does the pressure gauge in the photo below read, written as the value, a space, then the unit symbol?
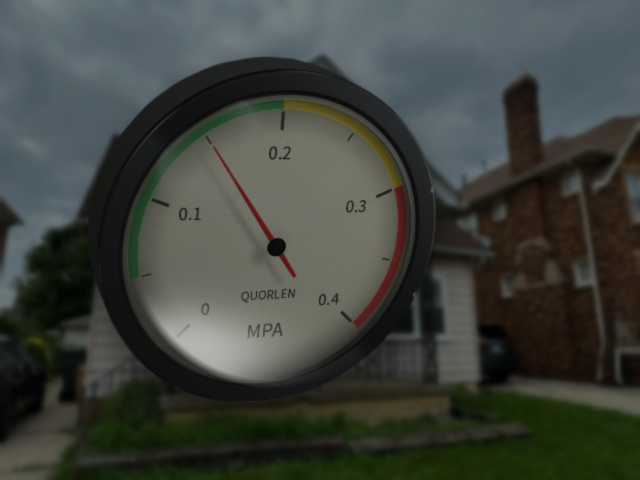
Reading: 0.15 MPa
